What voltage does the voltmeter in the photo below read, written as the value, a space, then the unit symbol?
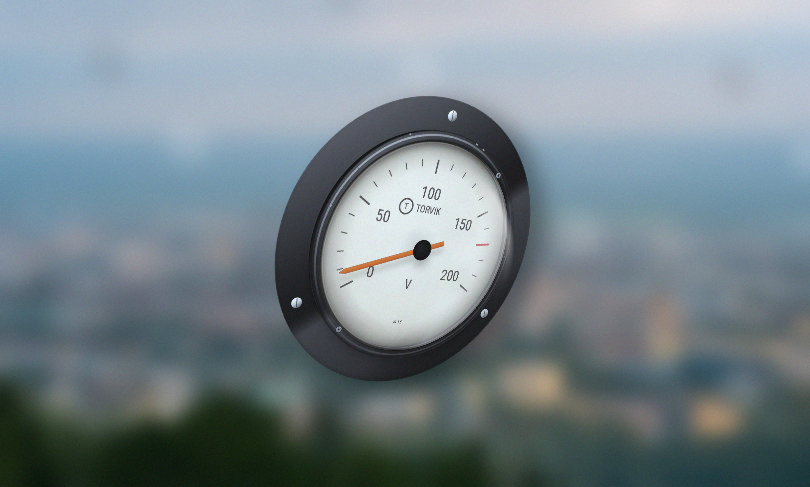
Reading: 10 V
